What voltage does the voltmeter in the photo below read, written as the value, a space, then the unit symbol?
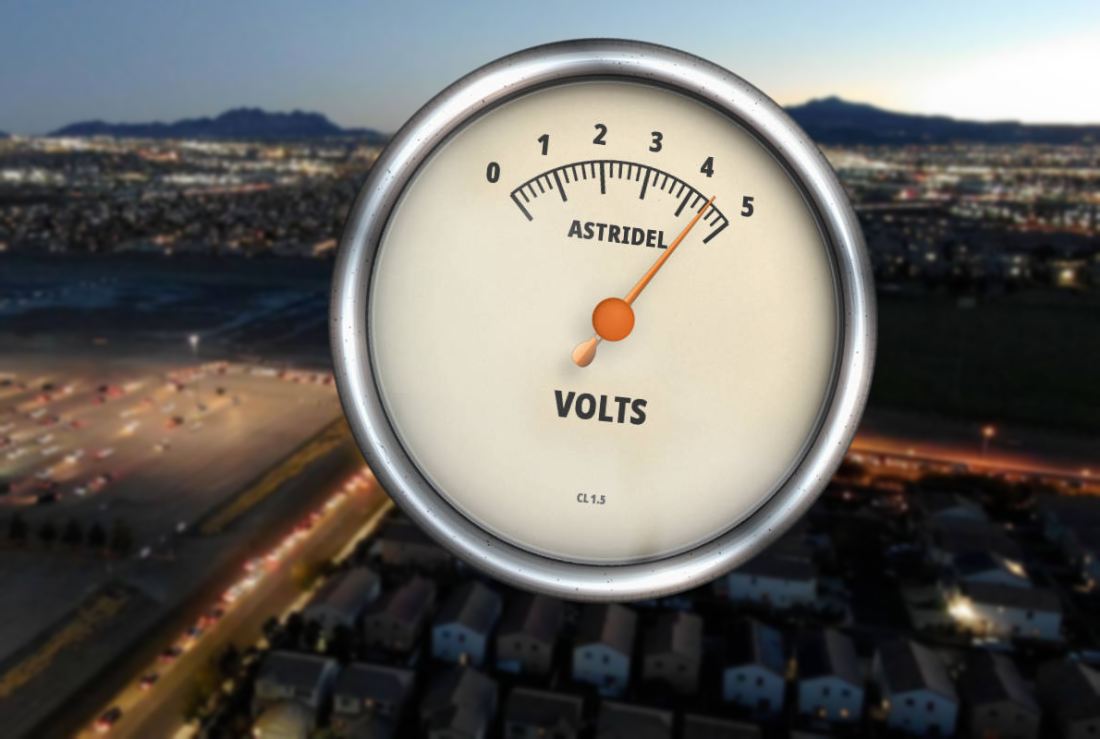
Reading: 4.4 V
